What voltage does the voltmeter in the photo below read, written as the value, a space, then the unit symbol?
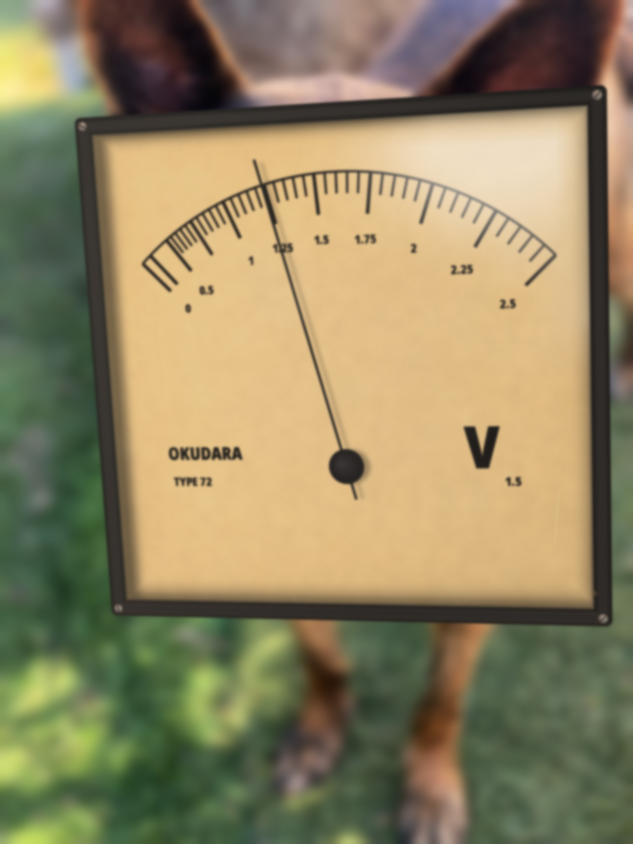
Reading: 1.25 V
